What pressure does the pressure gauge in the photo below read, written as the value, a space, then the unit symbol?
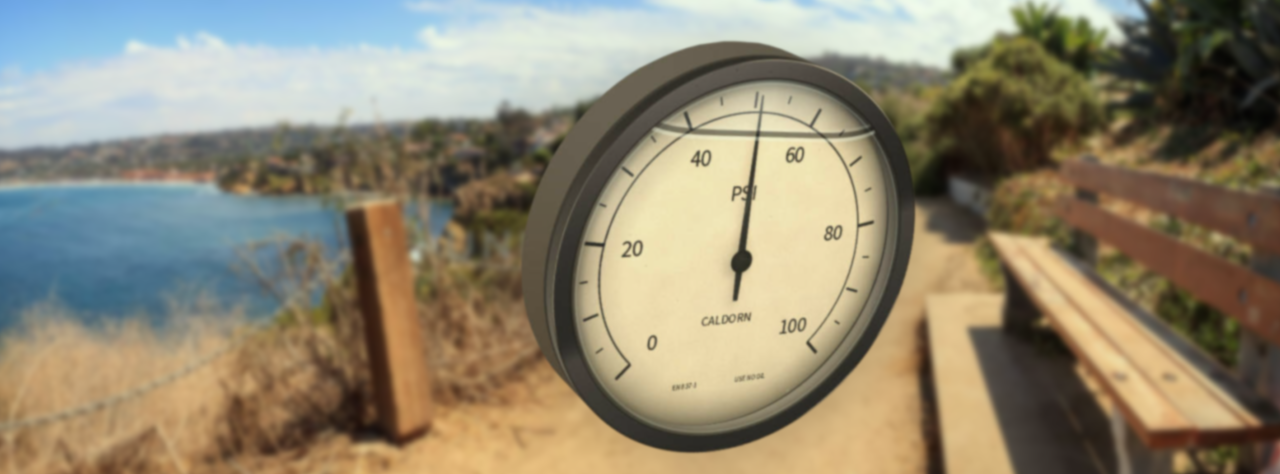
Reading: 50 psi
